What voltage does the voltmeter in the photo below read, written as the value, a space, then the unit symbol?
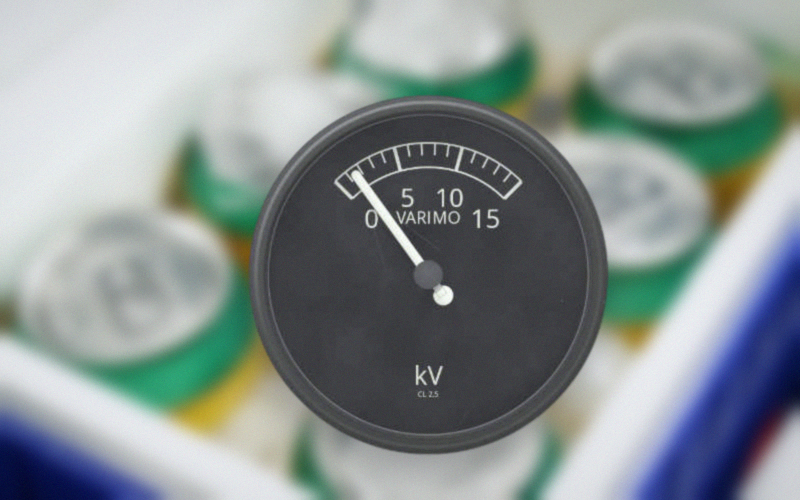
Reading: 1.5 kV
